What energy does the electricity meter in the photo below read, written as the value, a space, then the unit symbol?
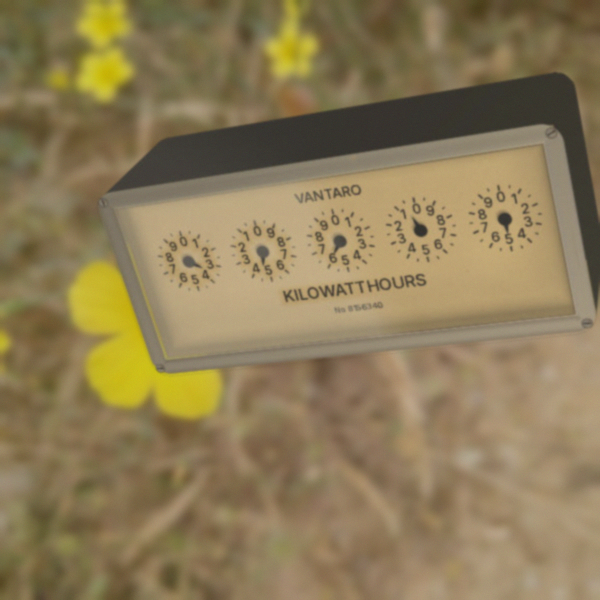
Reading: 34605 kWh
